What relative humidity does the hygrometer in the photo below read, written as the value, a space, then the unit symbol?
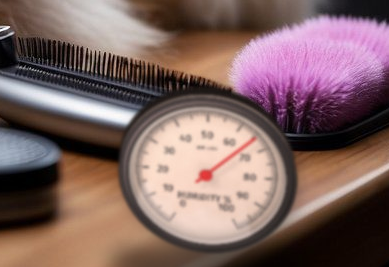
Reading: 65 %
